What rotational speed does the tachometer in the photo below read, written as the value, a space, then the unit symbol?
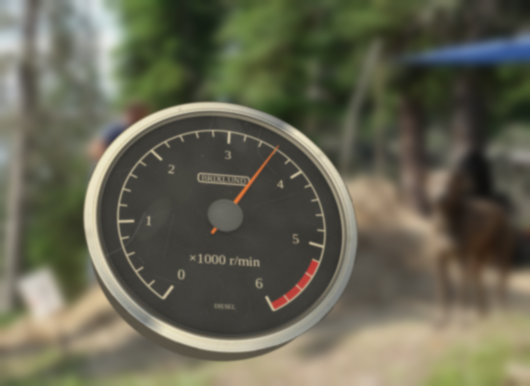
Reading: 3600 rpm
